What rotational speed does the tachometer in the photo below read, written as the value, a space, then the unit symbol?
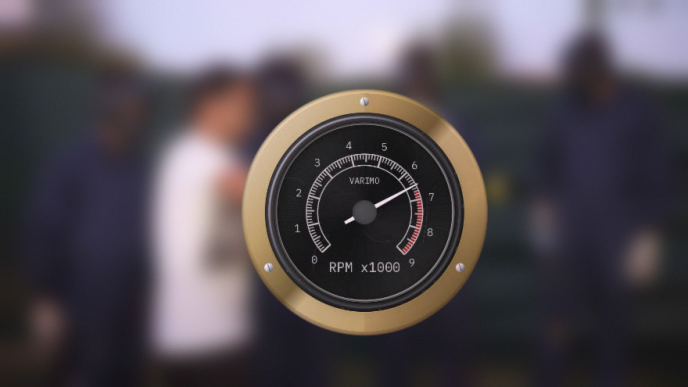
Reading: 6500 rpm
